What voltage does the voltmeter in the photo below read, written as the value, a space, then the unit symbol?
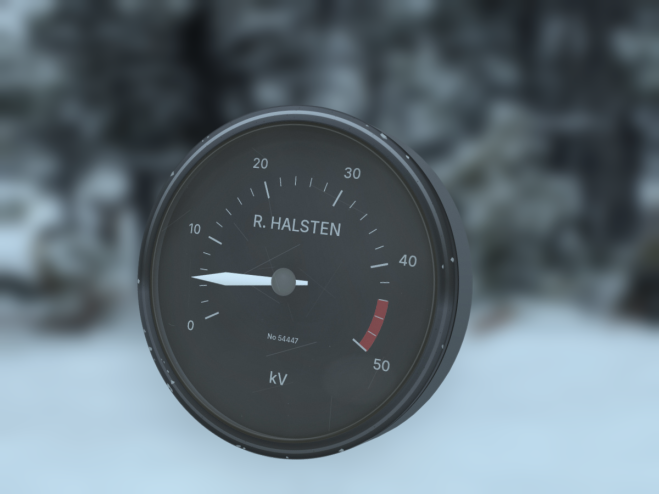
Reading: 5 kV
